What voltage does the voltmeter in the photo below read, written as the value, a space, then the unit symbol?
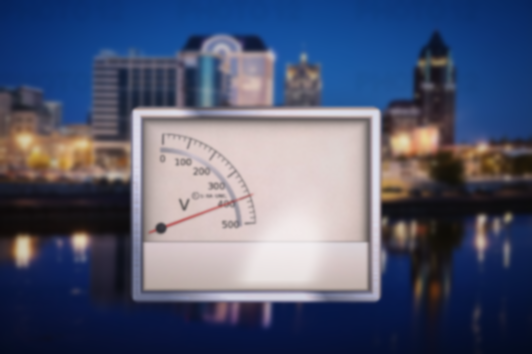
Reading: 400 V
